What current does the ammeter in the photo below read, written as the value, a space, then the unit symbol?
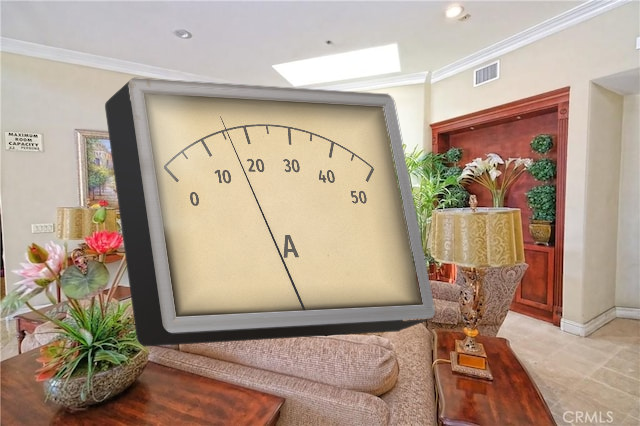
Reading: 15 A
